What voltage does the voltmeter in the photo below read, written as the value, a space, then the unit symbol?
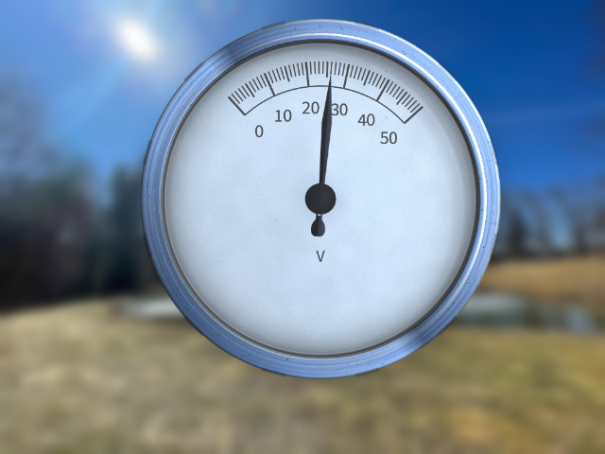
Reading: 26 V
